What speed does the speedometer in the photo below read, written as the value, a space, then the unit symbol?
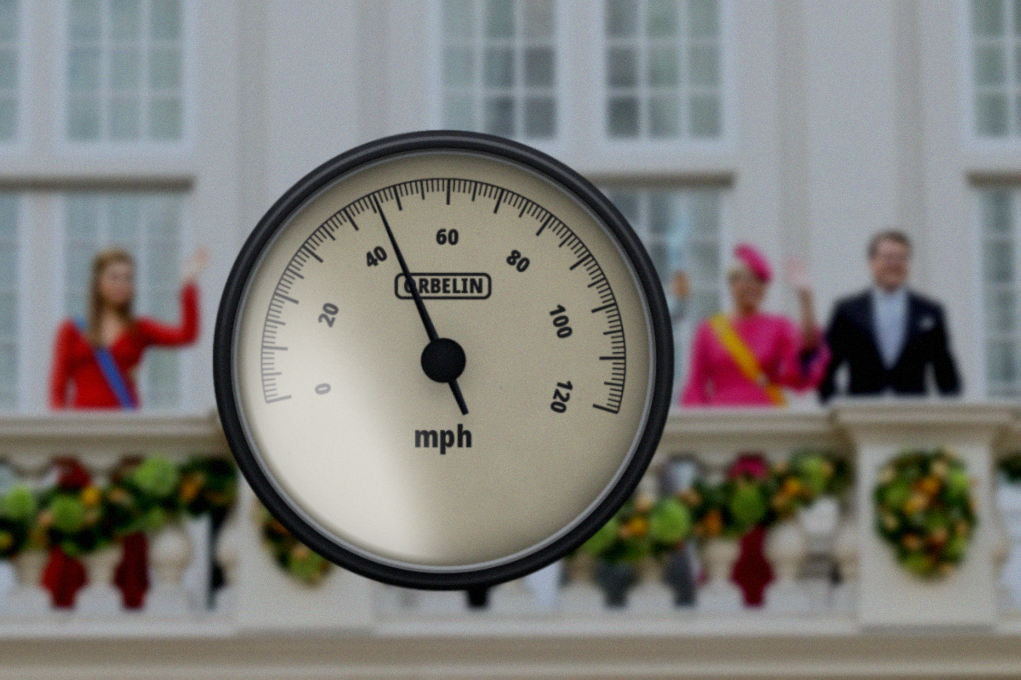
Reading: 46 mph
